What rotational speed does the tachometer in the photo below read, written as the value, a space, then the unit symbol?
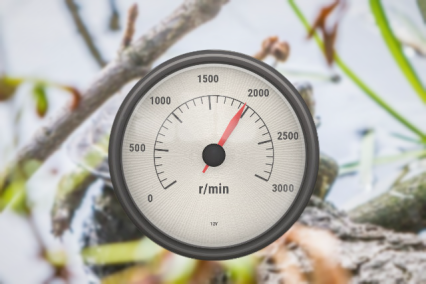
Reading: 1950 rpm
